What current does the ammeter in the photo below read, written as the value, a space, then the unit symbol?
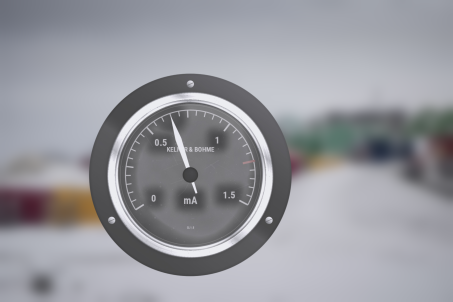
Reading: 0.65 mA
